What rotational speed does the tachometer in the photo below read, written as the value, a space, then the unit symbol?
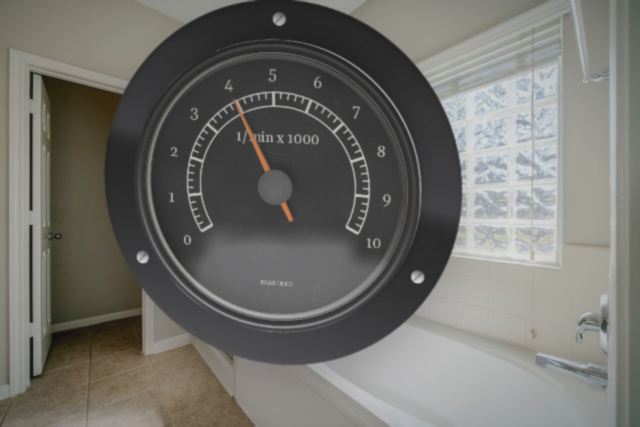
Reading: 4000 rpm
